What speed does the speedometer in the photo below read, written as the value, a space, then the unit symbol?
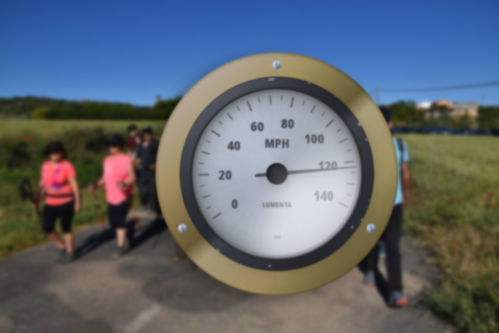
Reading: 122.5 mph
